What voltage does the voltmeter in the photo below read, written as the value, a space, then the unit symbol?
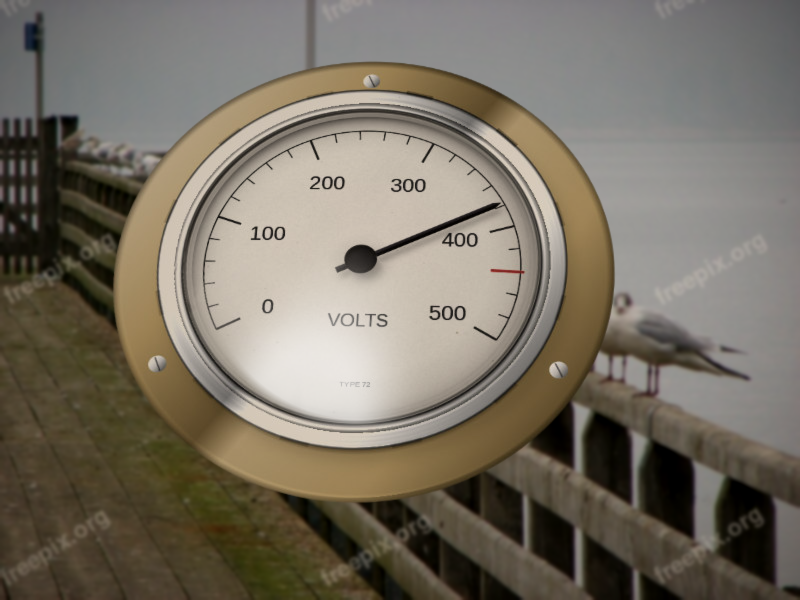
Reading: 380 V
